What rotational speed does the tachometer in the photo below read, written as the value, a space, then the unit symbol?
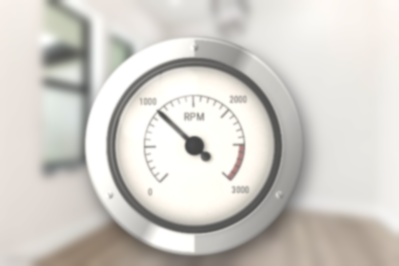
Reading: 1000 rpm
